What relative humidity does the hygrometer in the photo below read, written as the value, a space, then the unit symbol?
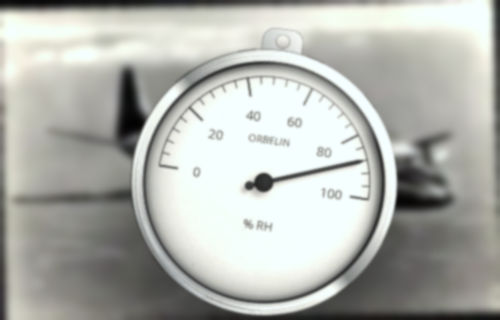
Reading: 88 %
